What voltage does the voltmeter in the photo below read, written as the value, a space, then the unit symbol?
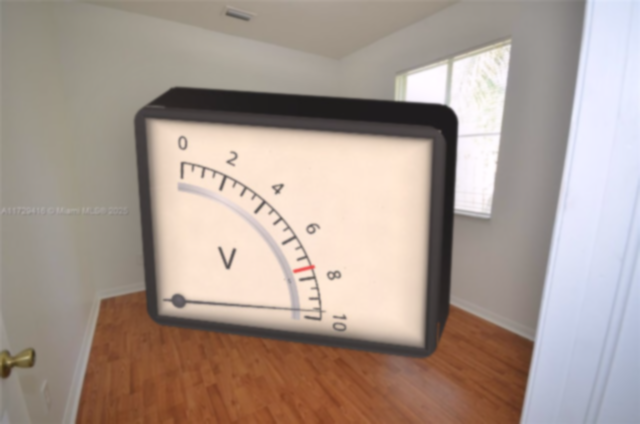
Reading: 9.5 V
